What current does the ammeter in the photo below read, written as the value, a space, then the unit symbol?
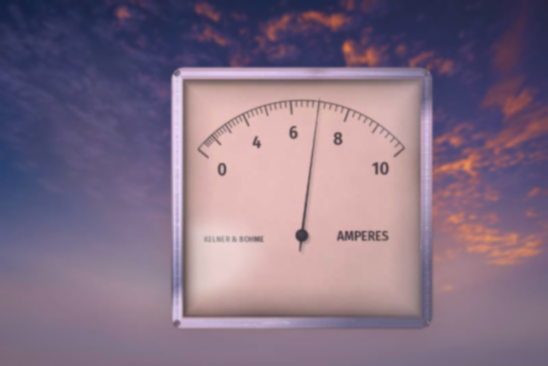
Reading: 7 A
